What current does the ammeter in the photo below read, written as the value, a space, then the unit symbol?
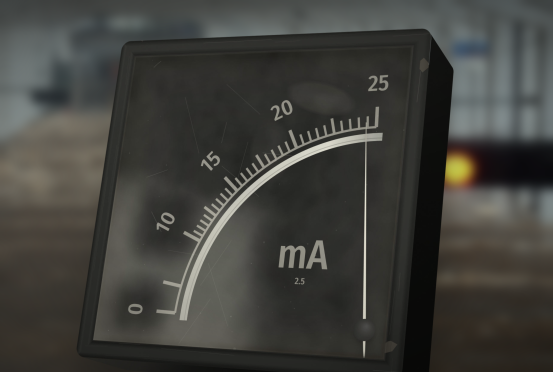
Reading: 24.5 mA
